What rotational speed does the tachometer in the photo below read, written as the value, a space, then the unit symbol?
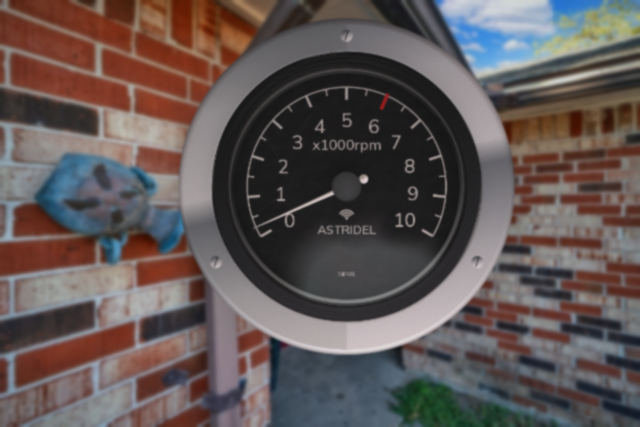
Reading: 250 rpm
